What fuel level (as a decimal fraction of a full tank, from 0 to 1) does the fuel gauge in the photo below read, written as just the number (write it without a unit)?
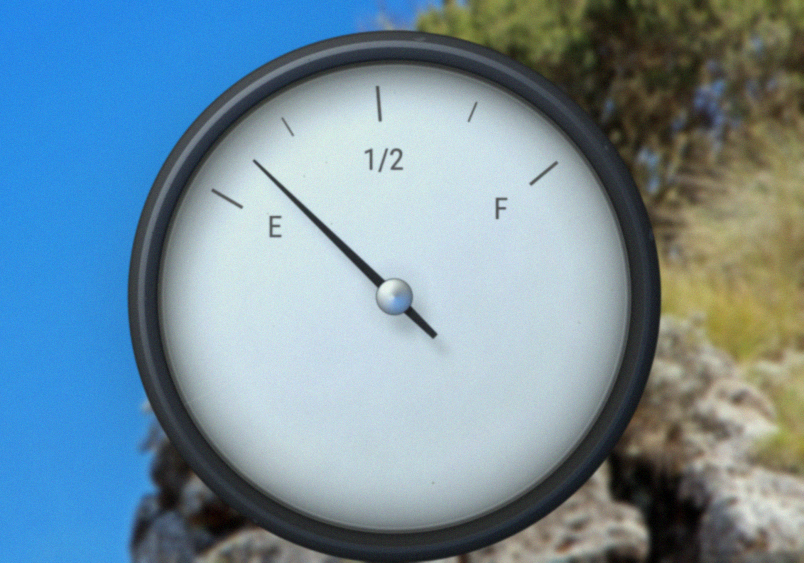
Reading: 0.125
